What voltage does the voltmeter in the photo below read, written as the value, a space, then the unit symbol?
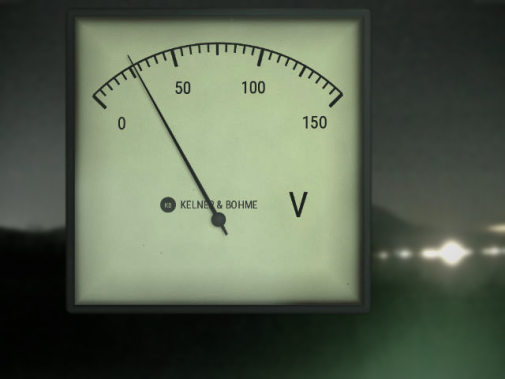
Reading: 27.5 V
